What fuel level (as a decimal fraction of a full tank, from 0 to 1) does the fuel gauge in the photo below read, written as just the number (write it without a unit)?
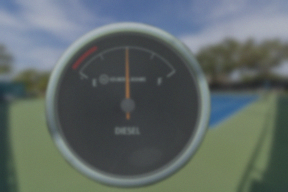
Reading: 0.5
